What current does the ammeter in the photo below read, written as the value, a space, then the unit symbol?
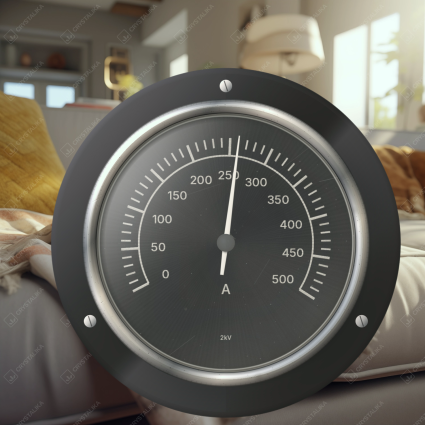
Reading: 260 A
